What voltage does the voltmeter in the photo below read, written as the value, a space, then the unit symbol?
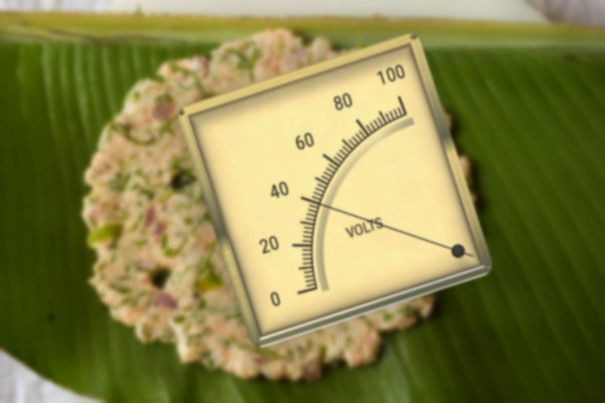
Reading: 40 V
